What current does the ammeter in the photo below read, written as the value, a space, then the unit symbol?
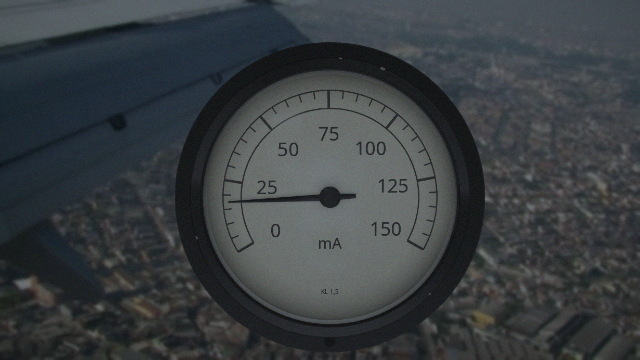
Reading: 17.5 mA
